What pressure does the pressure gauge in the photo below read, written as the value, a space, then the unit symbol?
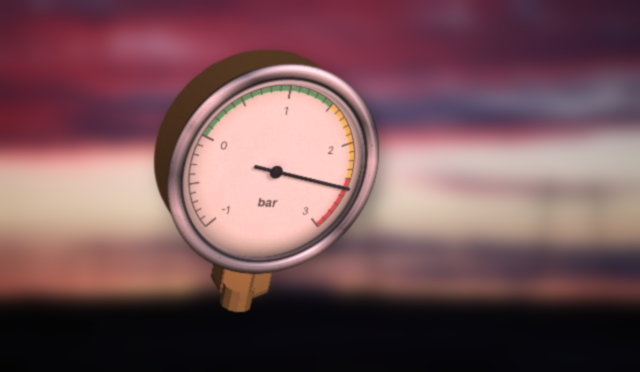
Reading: 2.5 bar
